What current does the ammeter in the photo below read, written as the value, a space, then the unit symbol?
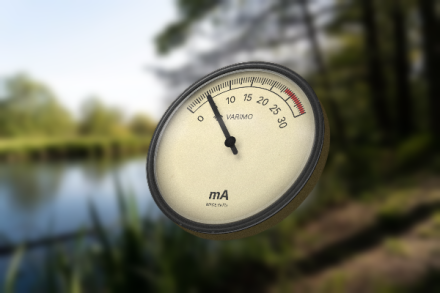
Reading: 5 mA
